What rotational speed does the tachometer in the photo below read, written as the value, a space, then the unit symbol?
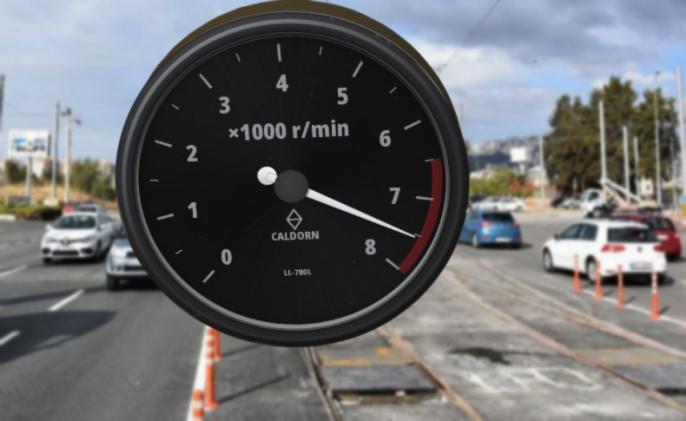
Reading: 7500 rpm
